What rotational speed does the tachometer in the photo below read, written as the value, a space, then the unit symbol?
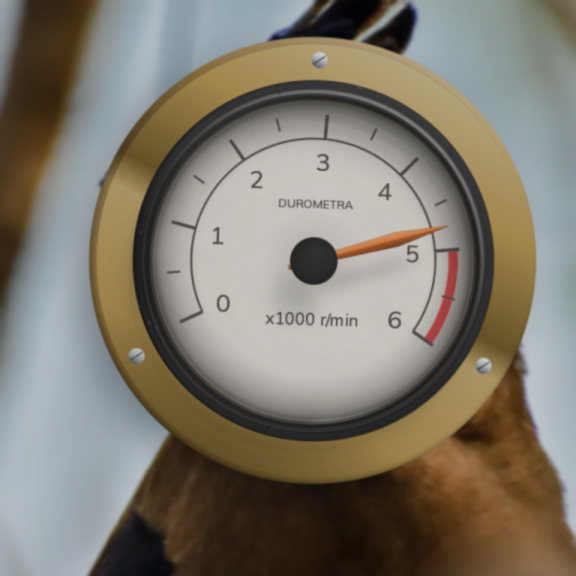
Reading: 4750 rpm
